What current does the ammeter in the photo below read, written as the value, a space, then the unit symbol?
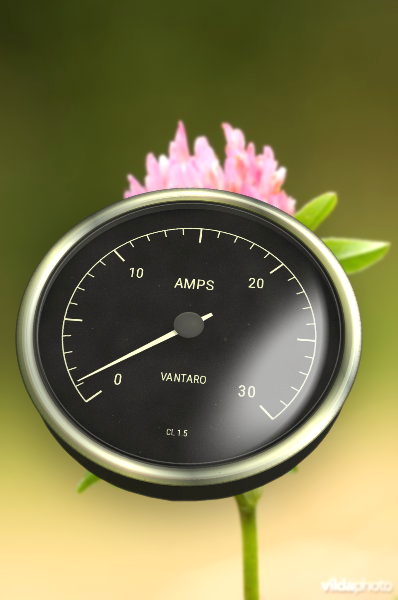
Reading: 1 A
